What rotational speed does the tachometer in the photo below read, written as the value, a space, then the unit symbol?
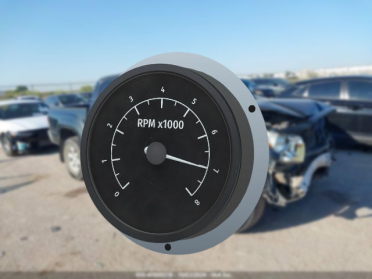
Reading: 7000 rpm
